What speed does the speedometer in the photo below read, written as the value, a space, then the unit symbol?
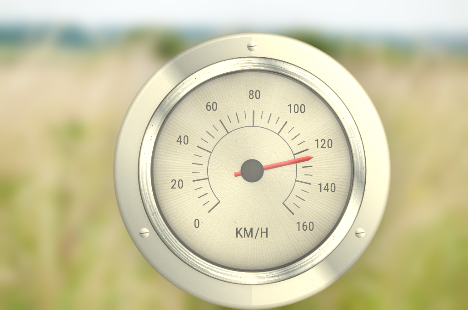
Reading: 125 km/h
